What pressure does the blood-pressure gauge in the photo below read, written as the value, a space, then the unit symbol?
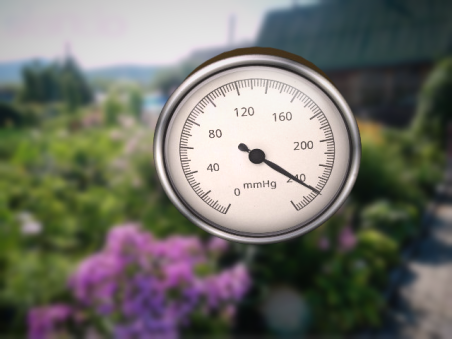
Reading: 240 mmHg
